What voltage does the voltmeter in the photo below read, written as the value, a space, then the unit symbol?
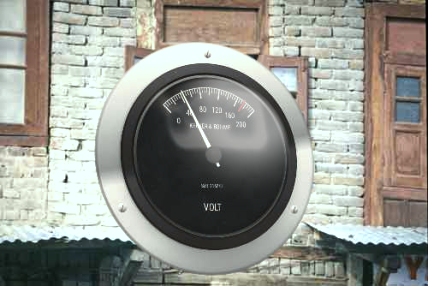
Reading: 40 V
